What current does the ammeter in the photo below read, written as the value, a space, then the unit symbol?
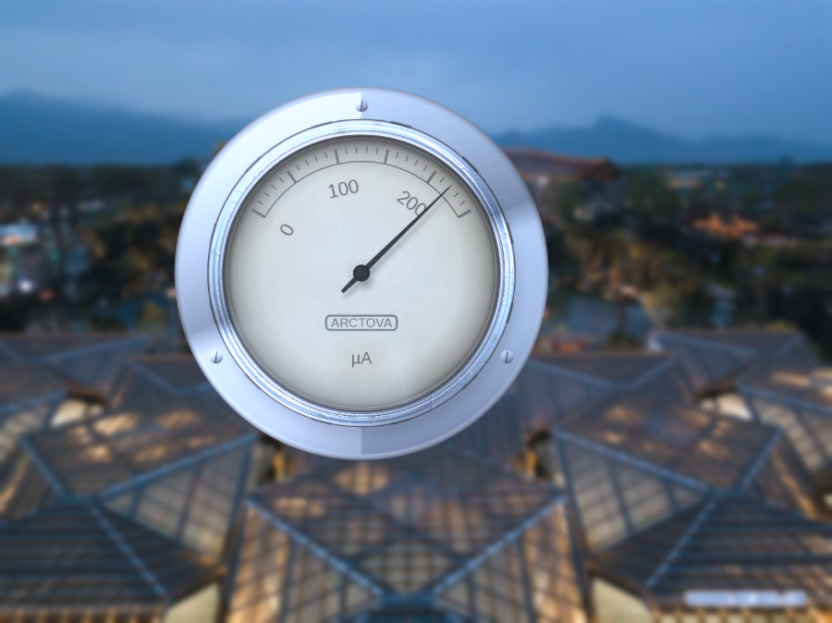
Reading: 220 µA
